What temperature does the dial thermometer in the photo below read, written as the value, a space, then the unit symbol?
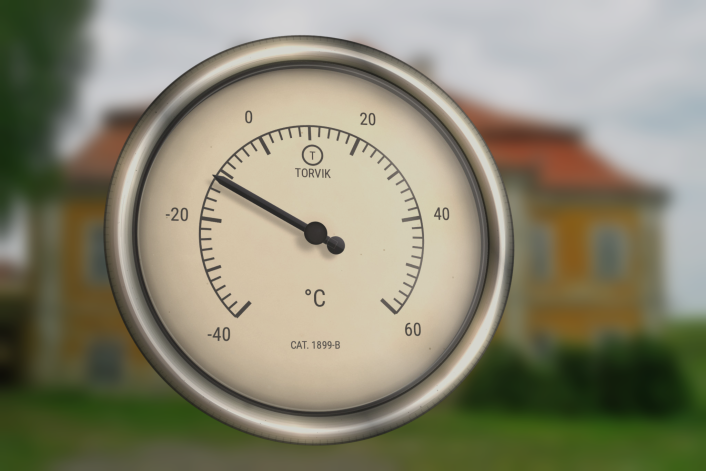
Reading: -12 °C
